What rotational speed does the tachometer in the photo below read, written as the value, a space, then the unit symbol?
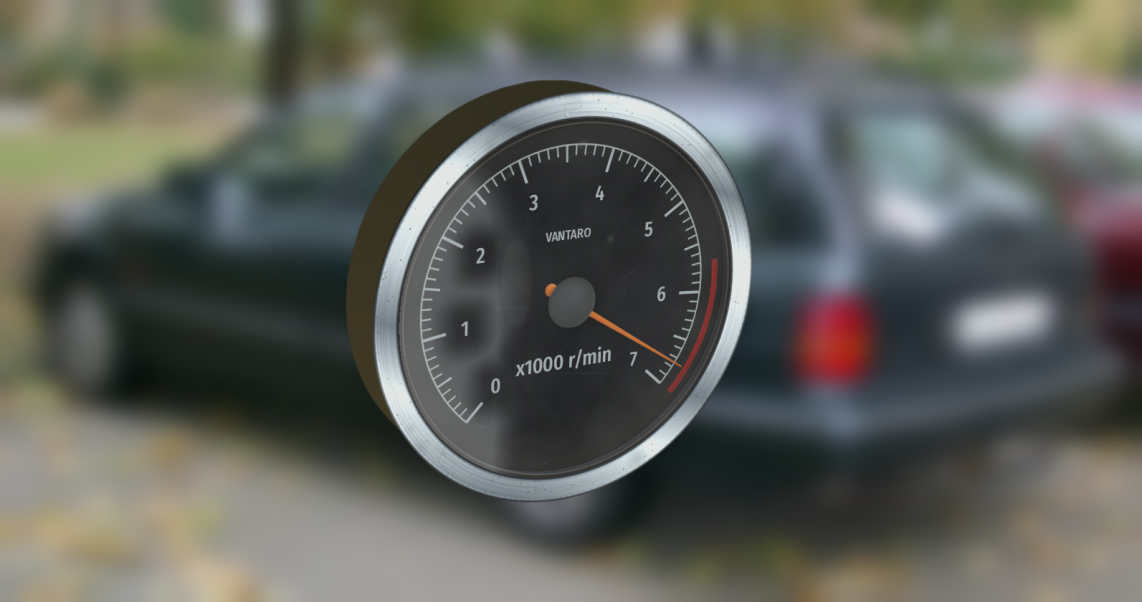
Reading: 6750 rpm
